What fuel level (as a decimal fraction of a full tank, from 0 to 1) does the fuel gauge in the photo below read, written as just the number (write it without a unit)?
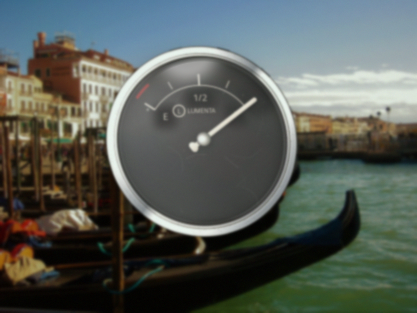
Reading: 1
